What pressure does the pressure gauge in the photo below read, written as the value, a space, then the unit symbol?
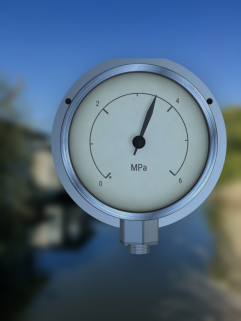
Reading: 3.5 MPa
